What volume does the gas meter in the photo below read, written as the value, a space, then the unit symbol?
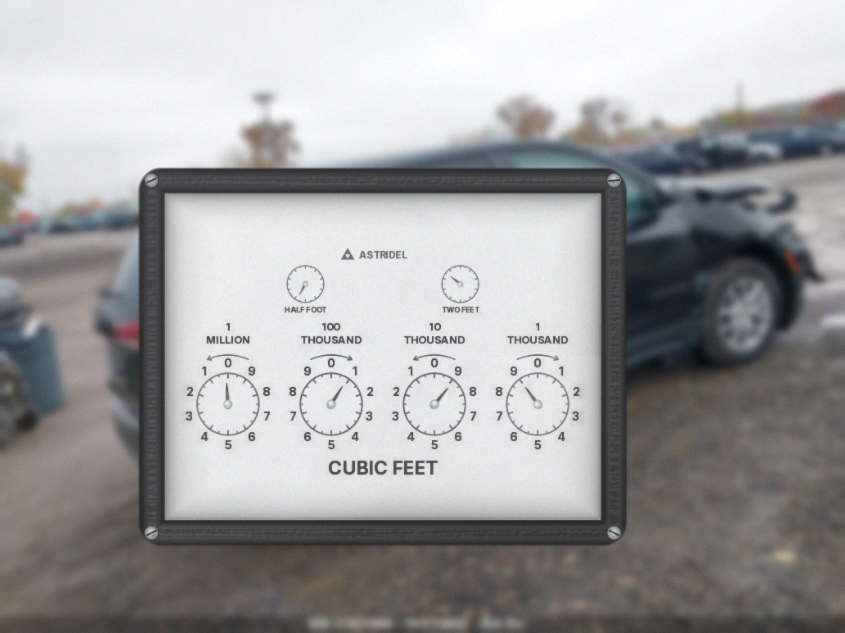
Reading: 8900 ft³
